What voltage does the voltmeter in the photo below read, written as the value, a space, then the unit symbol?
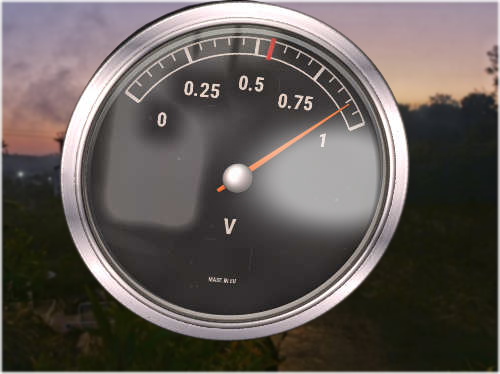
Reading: 0.9 V
